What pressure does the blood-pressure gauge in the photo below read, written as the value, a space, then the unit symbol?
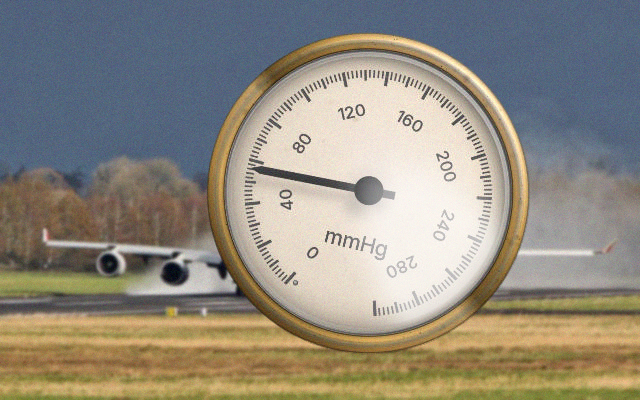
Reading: 56 mmHg
